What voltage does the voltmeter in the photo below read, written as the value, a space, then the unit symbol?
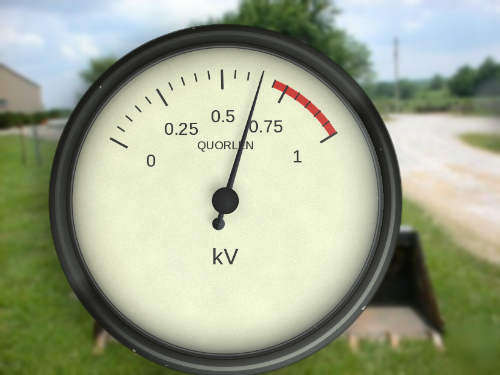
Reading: 0.65 kV
